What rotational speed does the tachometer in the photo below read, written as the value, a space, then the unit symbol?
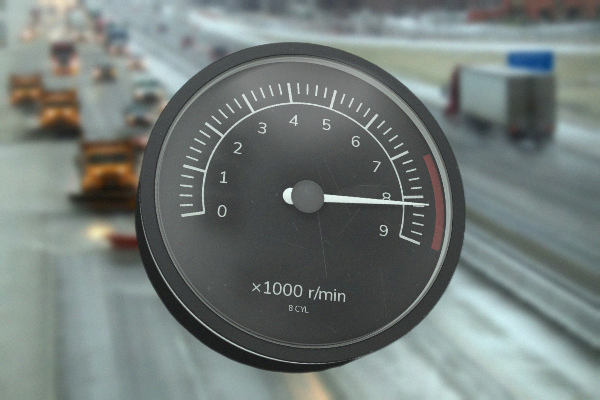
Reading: 8200 rpm
